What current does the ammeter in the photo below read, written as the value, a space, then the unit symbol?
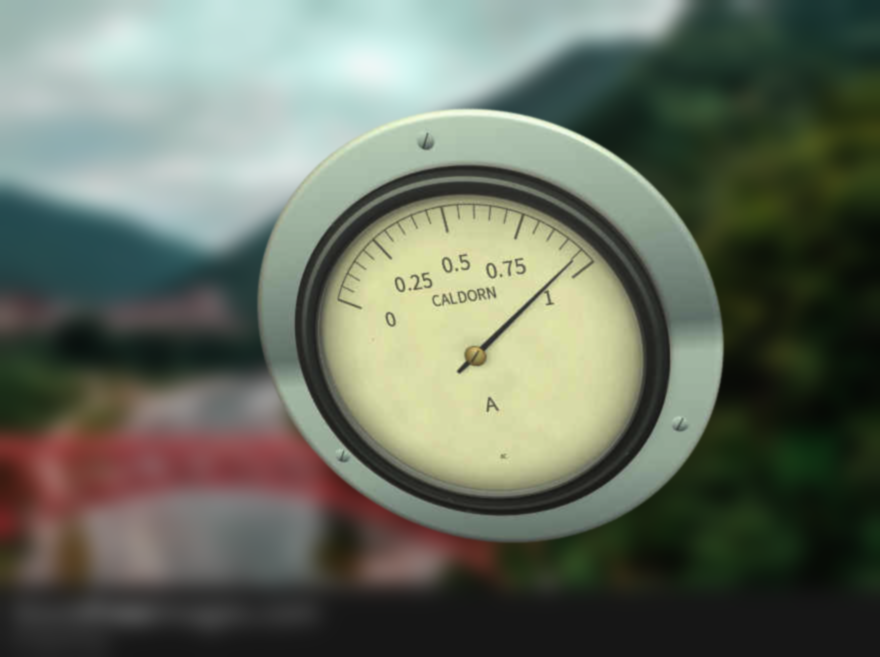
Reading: 0.95 A
